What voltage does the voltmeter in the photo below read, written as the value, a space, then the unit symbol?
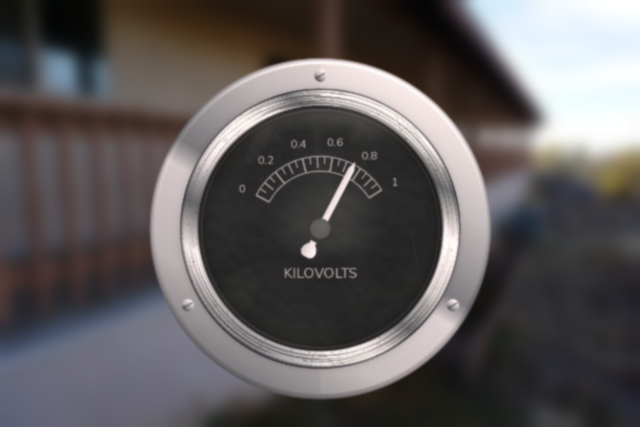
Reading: 0.75 kV
